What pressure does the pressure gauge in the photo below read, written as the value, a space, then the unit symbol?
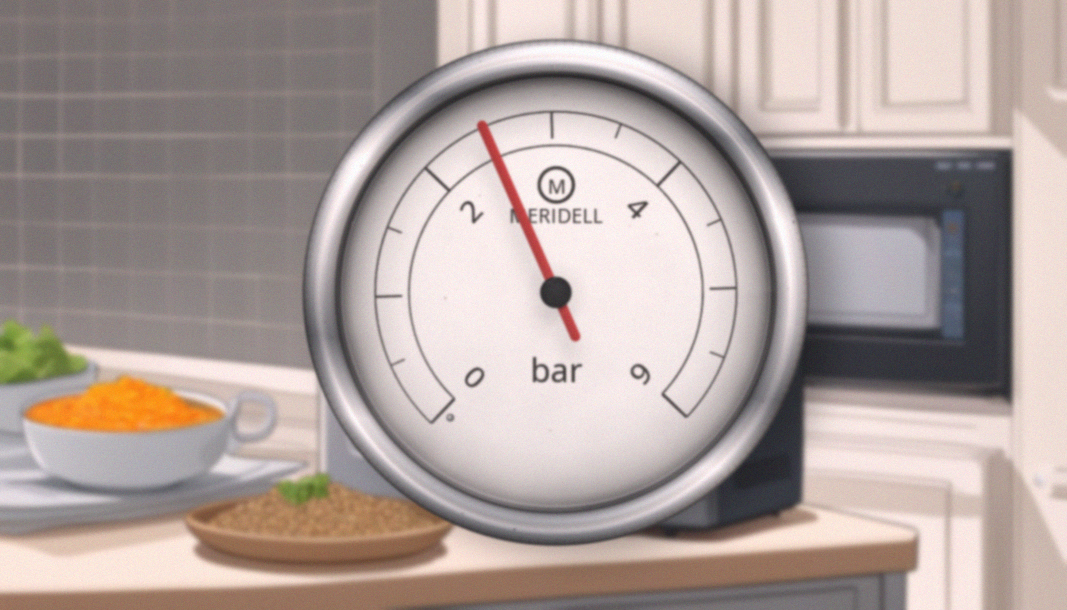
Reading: 2.5 bar
